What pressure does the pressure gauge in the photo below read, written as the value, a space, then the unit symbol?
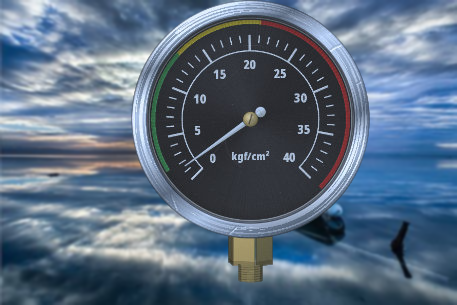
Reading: 1.5 kg/cm²
